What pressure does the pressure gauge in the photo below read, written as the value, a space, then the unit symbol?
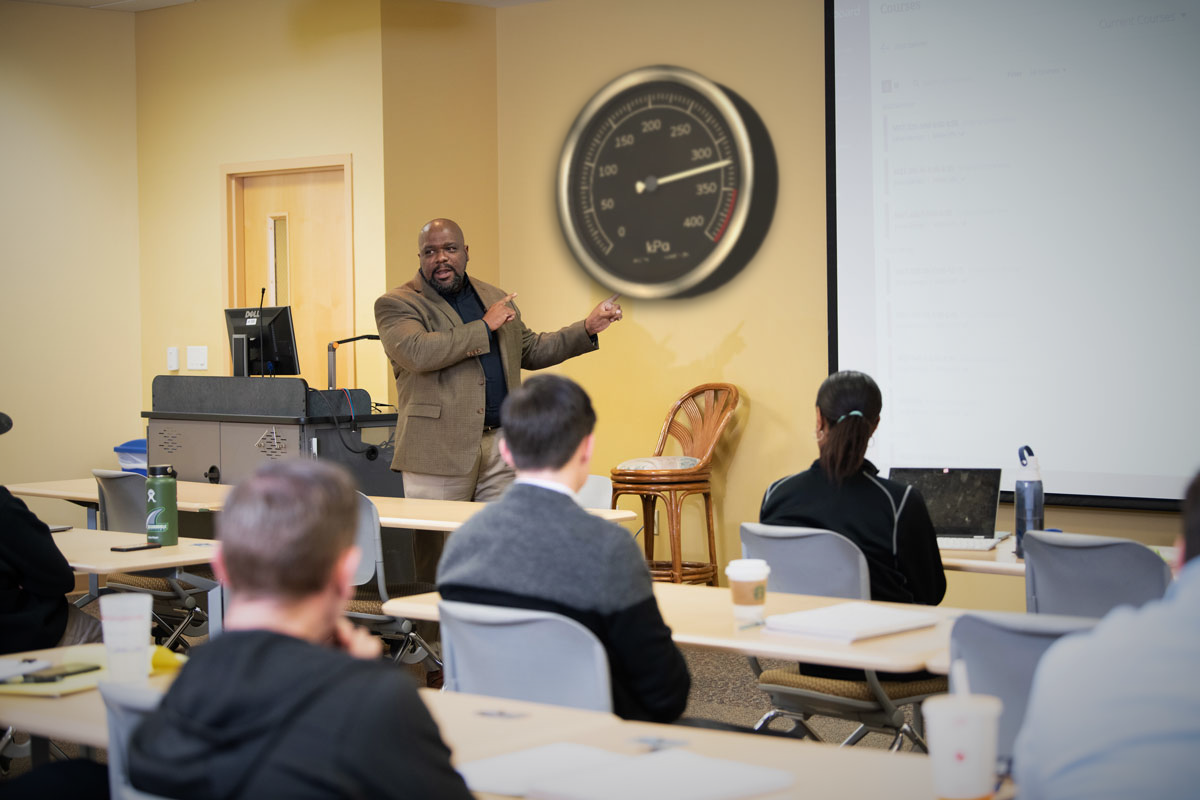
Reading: 325 kPa
